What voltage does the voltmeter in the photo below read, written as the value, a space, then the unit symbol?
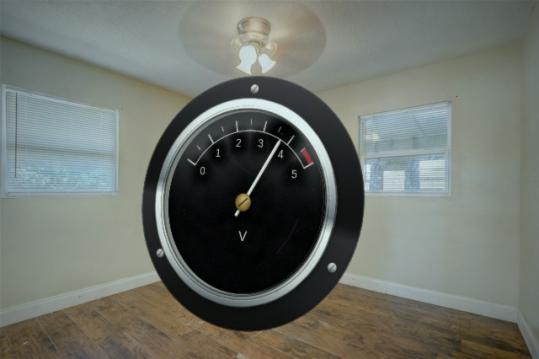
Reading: 3.75 V
